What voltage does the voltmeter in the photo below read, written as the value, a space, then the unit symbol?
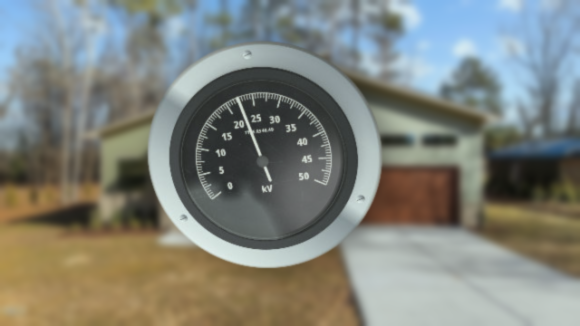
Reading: 22.5 kV
